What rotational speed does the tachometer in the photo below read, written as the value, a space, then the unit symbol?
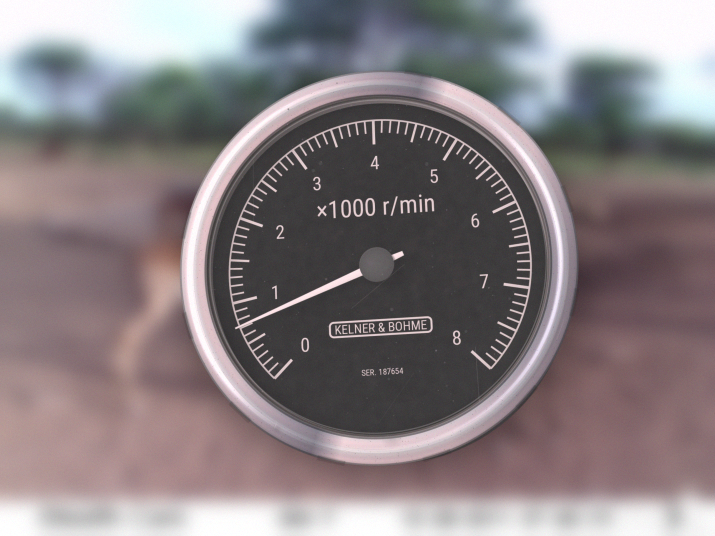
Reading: 700 rpm
